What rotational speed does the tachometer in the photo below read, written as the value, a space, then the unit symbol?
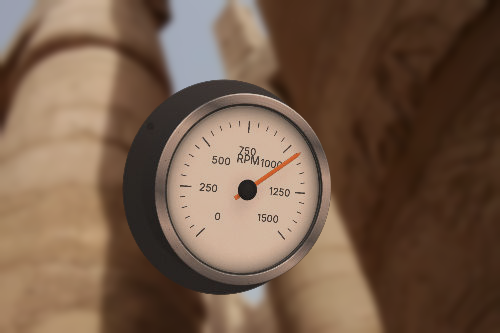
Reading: 1050 rpm
